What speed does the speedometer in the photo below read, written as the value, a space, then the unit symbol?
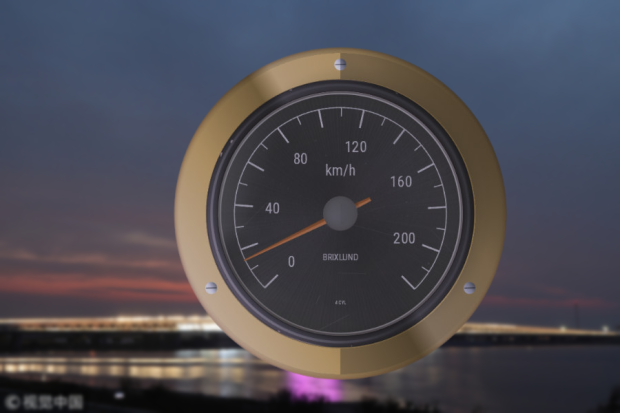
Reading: 15 km/h
